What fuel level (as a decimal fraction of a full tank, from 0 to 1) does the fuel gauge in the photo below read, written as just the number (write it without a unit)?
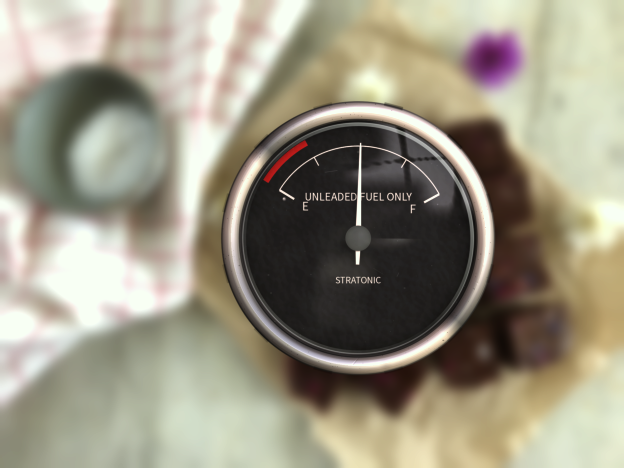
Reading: 0.5
